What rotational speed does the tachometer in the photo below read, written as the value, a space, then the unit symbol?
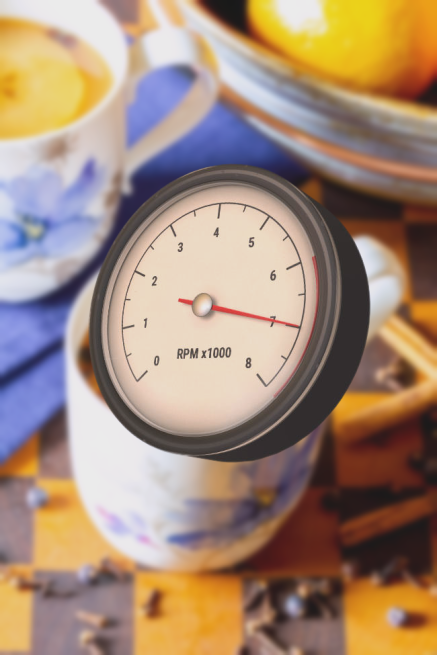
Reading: 7000 rpm
